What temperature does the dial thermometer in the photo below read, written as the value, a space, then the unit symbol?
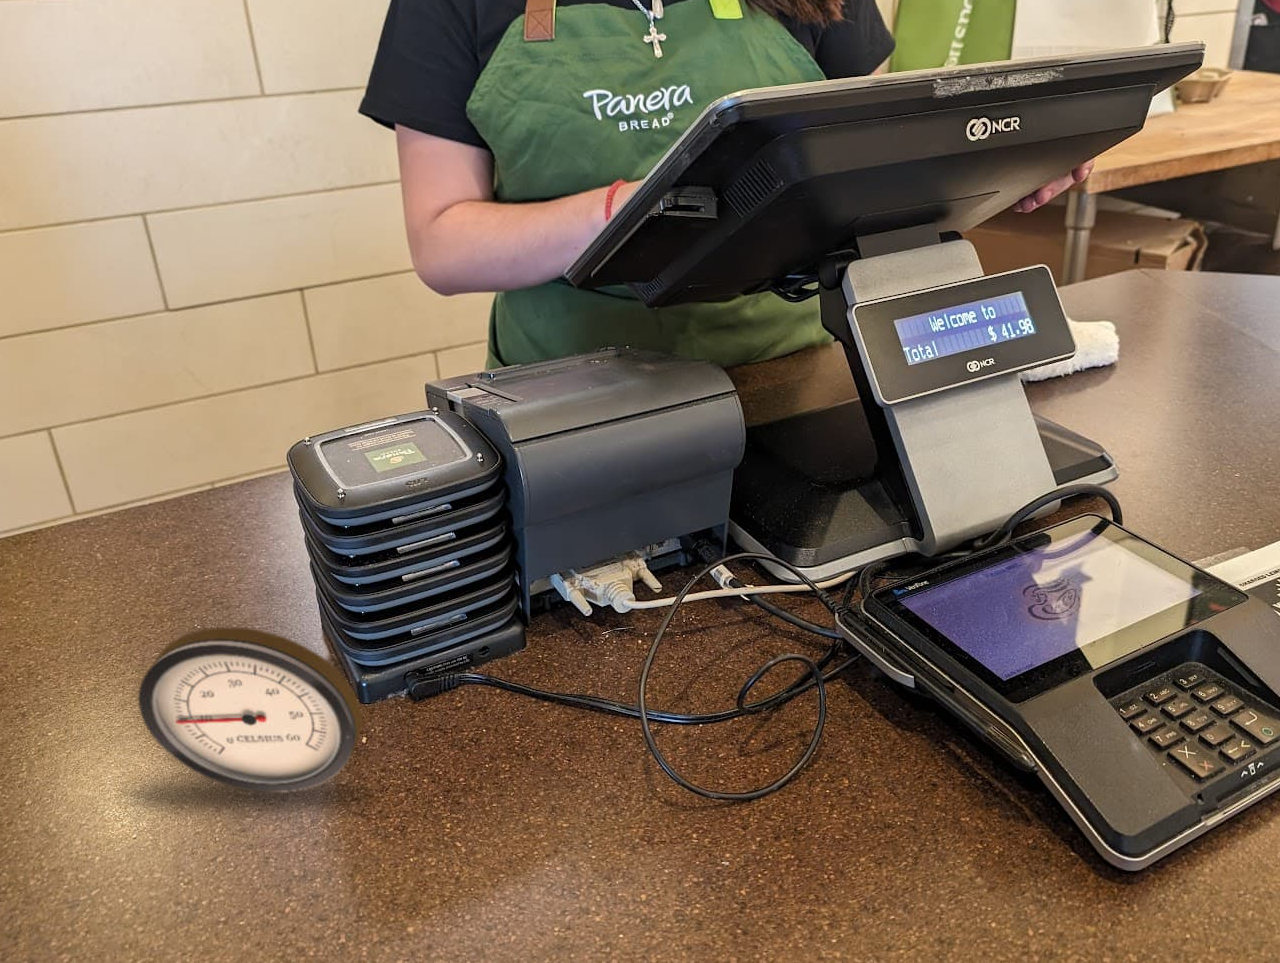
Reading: 10 °C
